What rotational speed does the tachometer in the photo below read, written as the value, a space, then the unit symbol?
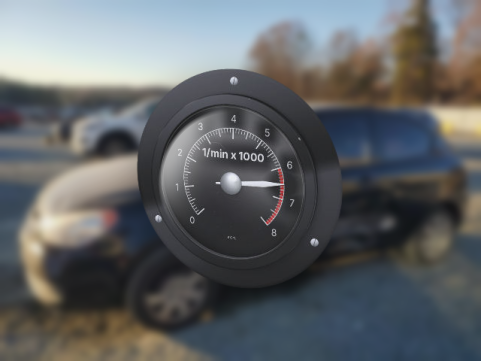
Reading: 6500 rpm
